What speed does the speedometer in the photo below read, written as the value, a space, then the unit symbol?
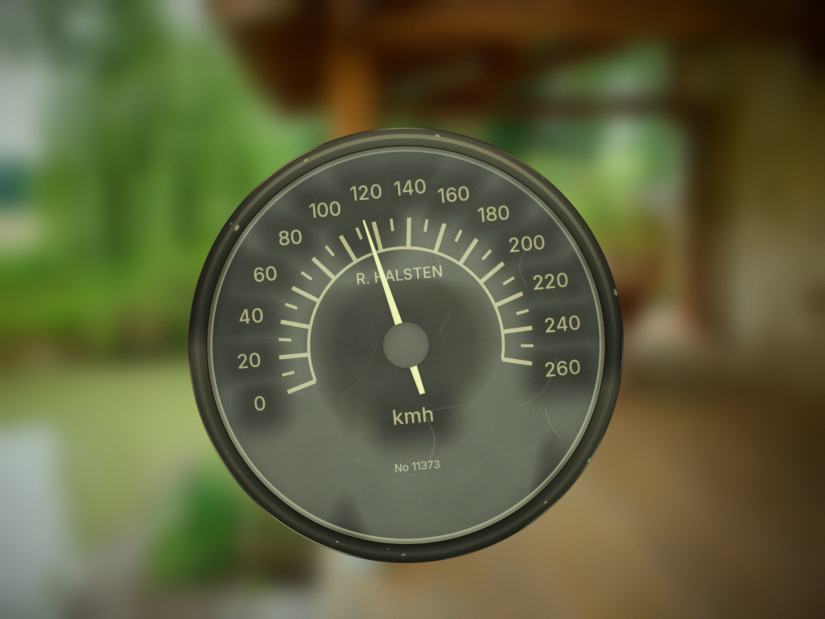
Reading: 115 km/h
